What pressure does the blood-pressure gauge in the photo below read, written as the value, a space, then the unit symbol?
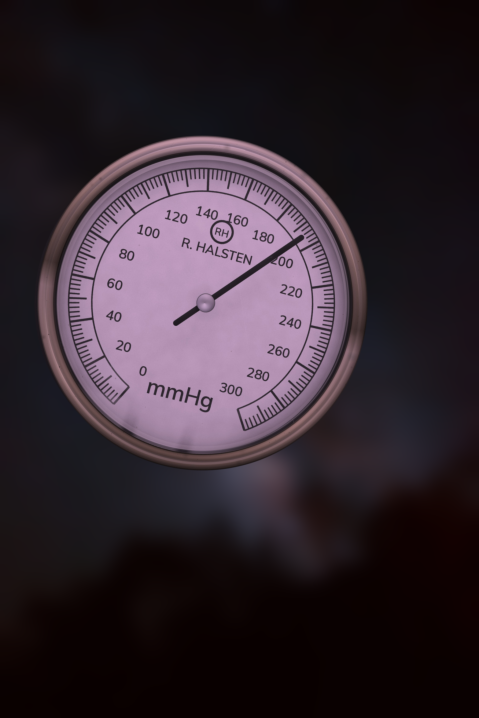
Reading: 194 mmHg
